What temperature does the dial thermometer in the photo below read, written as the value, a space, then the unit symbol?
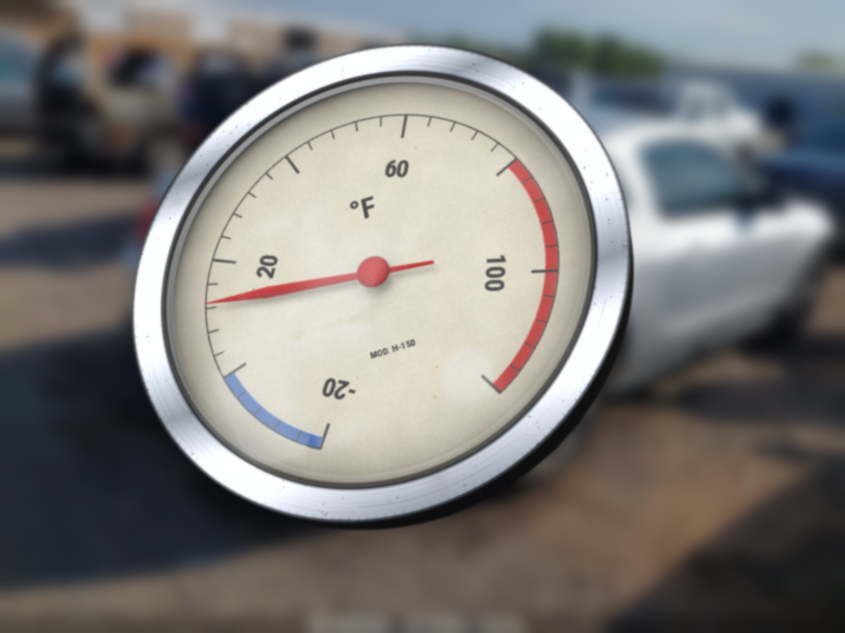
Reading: 12 °F
